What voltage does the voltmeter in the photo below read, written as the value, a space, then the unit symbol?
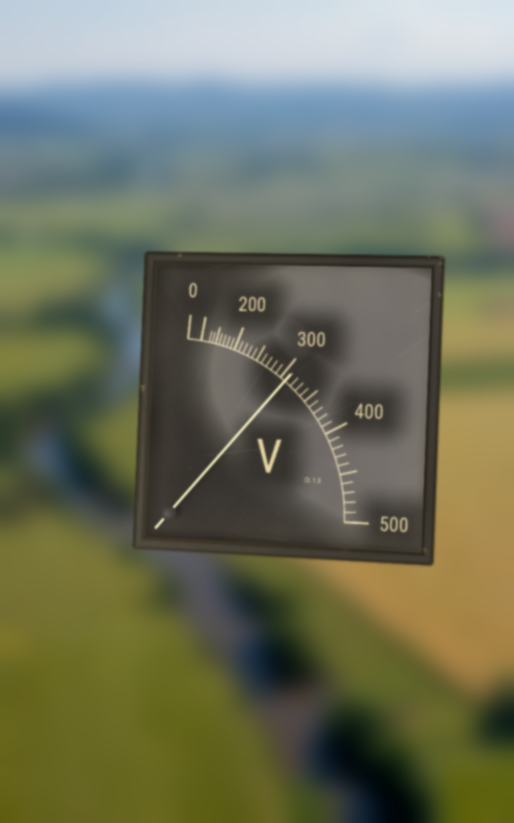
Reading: 310 V
